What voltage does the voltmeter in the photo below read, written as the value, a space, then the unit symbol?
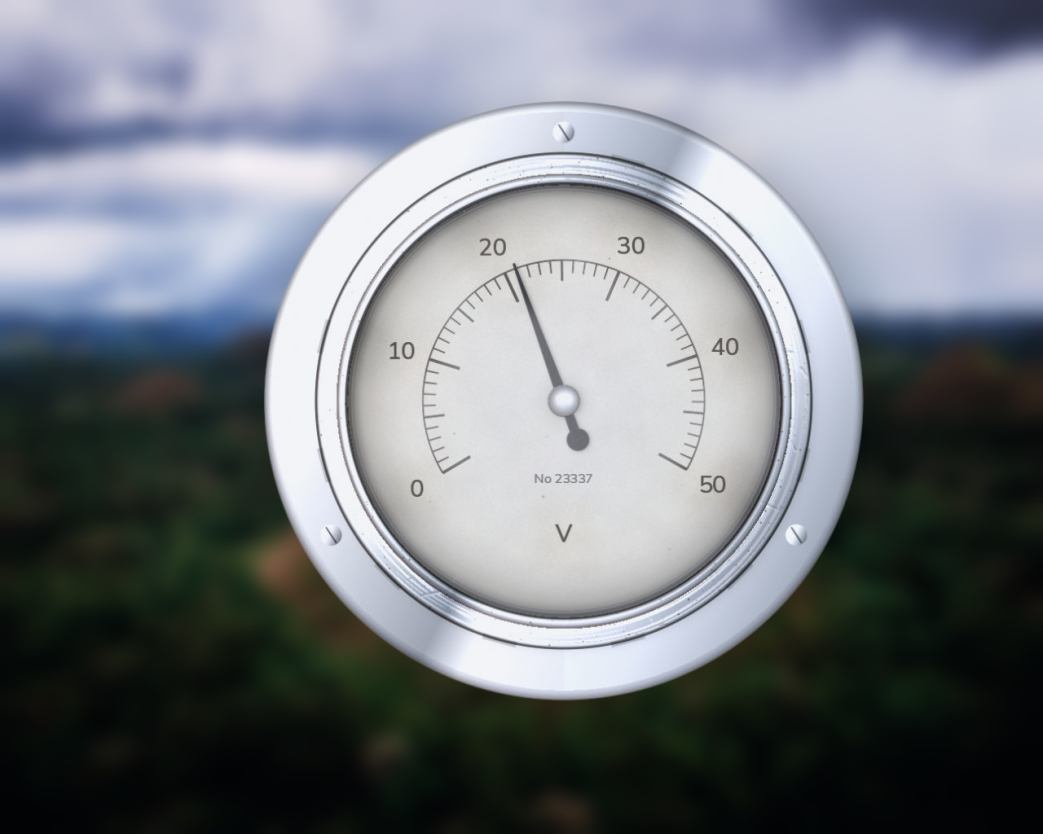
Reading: 21 V
